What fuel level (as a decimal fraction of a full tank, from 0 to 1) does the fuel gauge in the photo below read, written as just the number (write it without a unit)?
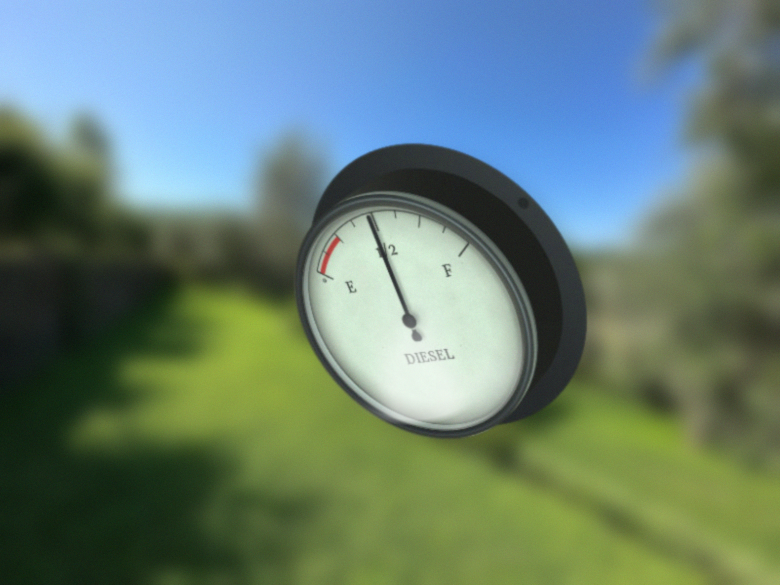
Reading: 0.5
